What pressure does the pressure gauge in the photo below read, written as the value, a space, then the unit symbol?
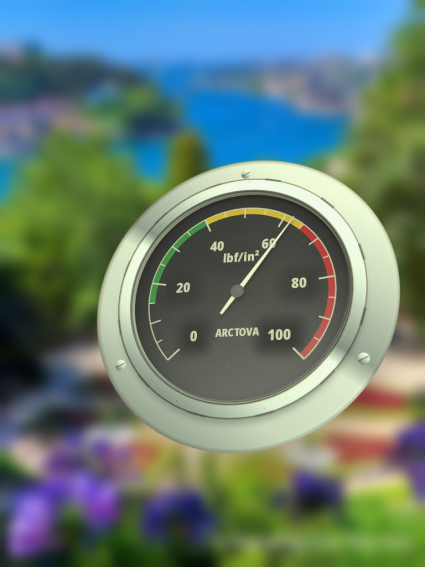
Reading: 62.5 psi
